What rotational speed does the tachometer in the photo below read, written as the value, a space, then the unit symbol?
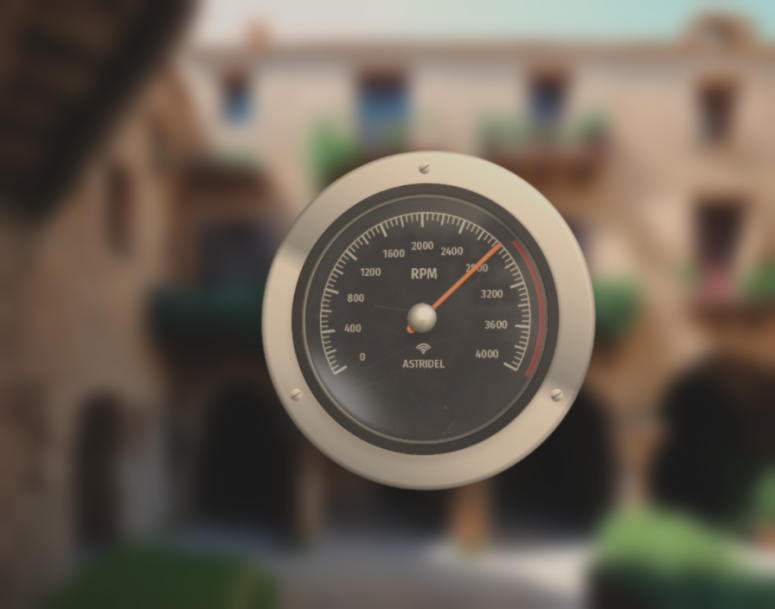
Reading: 2800 rpm
